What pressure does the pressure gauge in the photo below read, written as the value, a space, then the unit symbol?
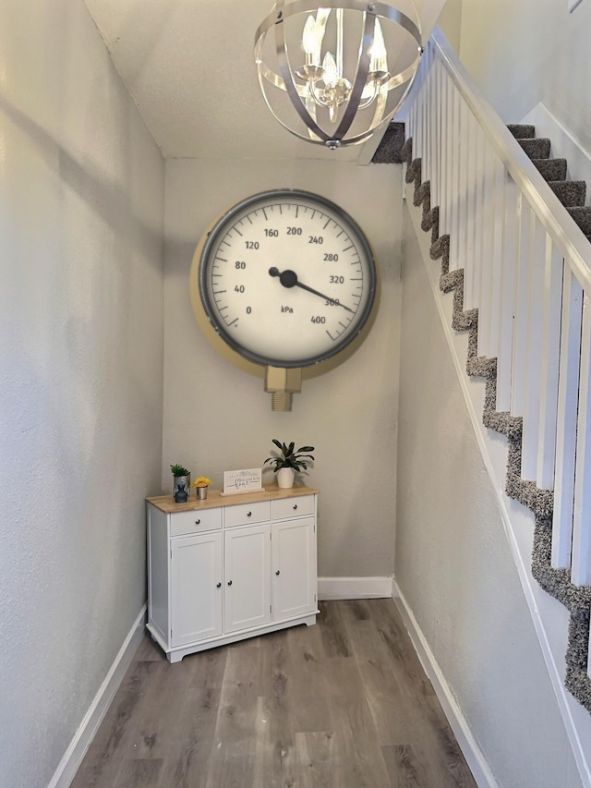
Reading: 360 kPa
